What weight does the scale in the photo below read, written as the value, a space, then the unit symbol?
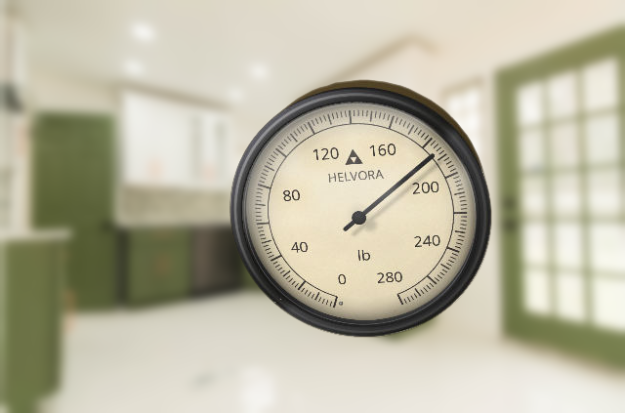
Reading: 186 lb
